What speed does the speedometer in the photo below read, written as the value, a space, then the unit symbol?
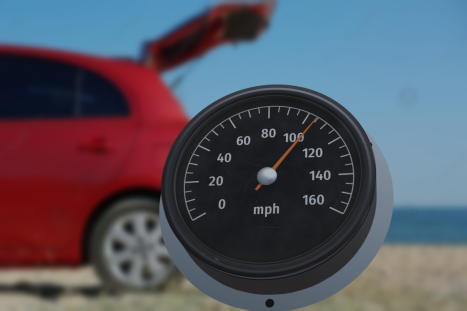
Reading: 105 mph
